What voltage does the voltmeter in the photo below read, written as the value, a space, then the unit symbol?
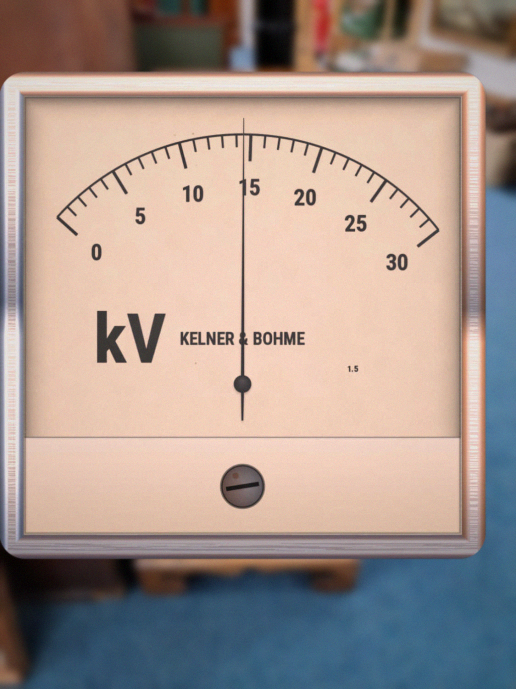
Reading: 14.5 kV
